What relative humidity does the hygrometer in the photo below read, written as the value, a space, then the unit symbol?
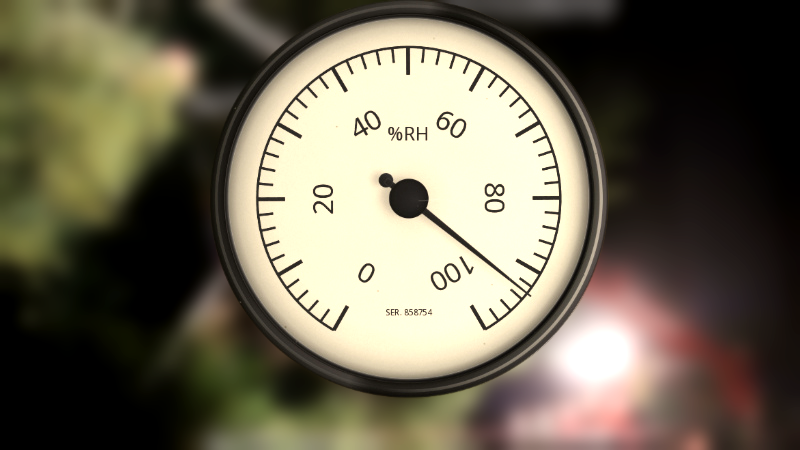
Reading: 93 %
